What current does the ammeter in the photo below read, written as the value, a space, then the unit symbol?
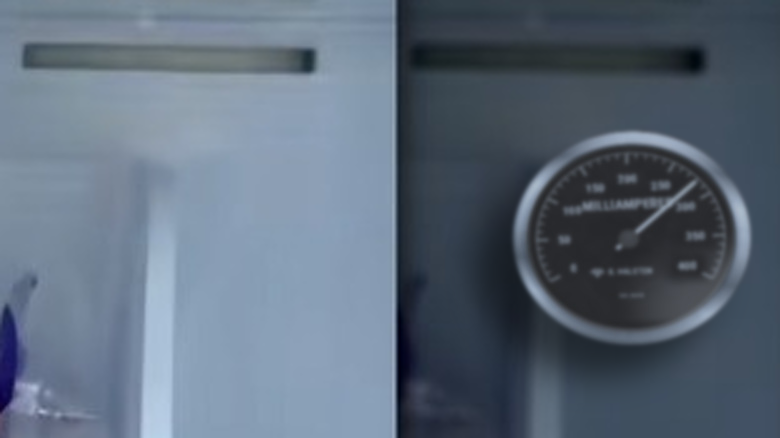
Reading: 280 mA
